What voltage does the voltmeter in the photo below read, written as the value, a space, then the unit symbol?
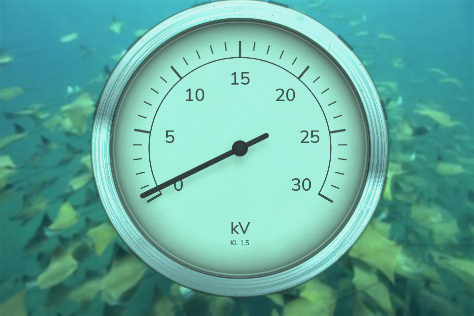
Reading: 0.5 kV
